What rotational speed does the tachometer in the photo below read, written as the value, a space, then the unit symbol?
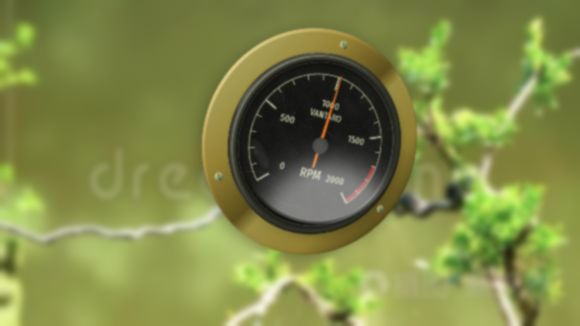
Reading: 1000 rpm
